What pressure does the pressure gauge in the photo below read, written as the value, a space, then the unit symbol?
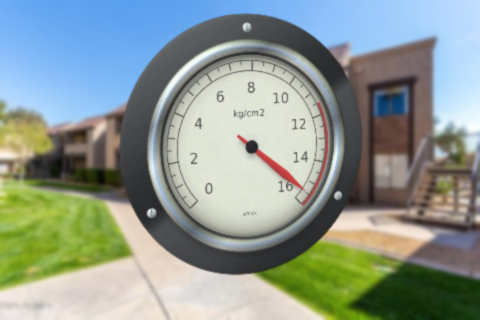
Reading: 15.5 kg/cm²
